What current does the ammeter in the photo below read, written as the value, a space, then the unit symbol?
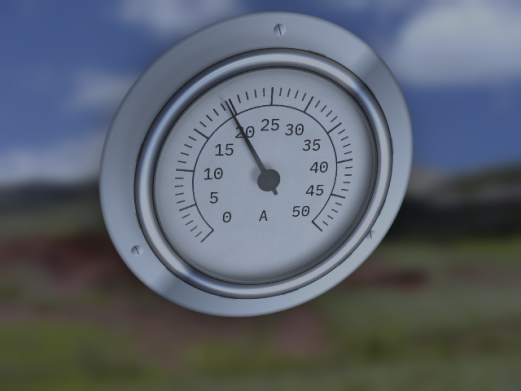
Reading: 19.5 A
